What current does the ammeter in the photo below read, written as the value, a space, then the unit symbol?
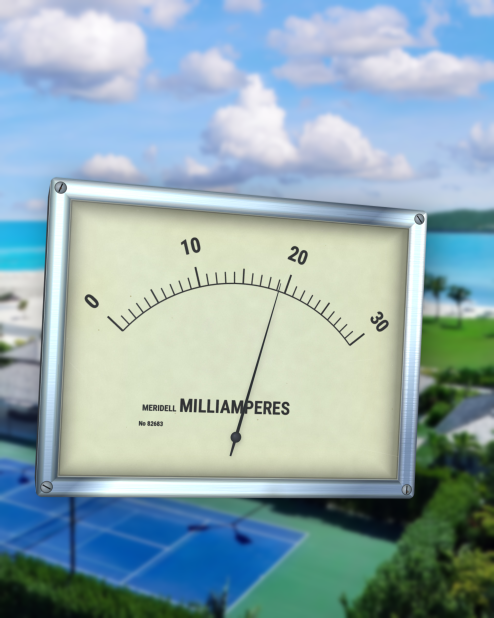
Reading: 19 mA
